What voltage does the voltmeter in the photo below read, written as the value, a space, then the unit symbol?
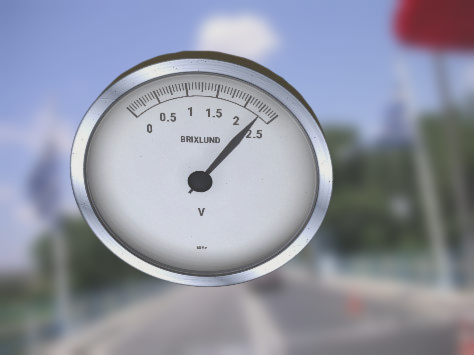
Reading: 2.25 V
